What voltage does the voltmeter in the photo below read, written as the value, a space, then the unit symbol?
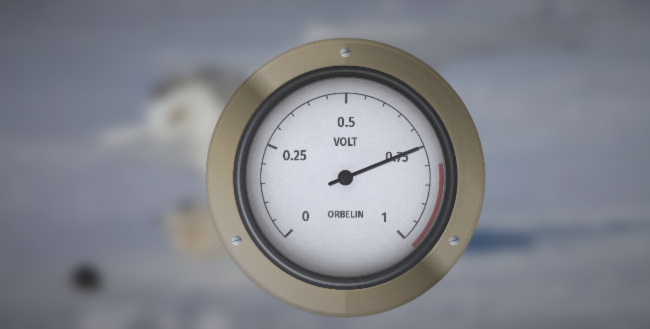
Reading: 0.75 V
